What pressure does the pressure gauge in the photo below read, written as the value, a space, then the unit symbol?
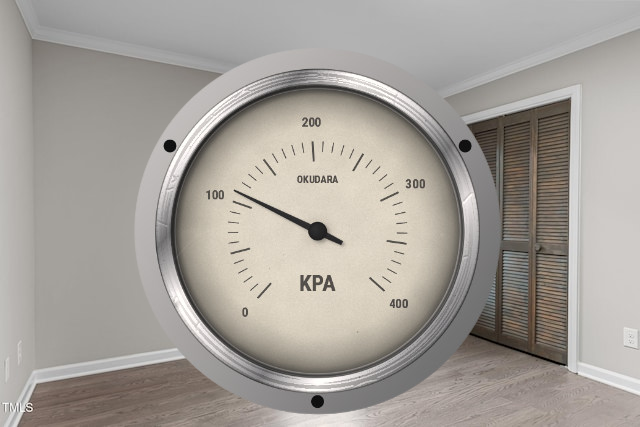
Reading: 110 kPa
